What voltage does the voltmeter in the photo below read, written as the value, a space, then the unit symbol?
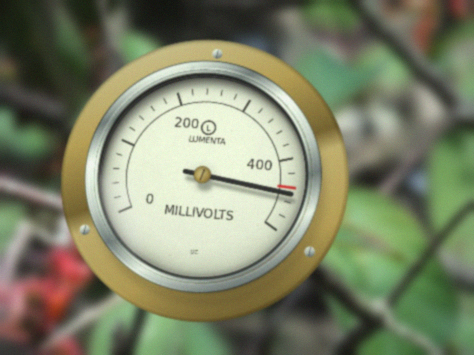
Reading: 450 mV
